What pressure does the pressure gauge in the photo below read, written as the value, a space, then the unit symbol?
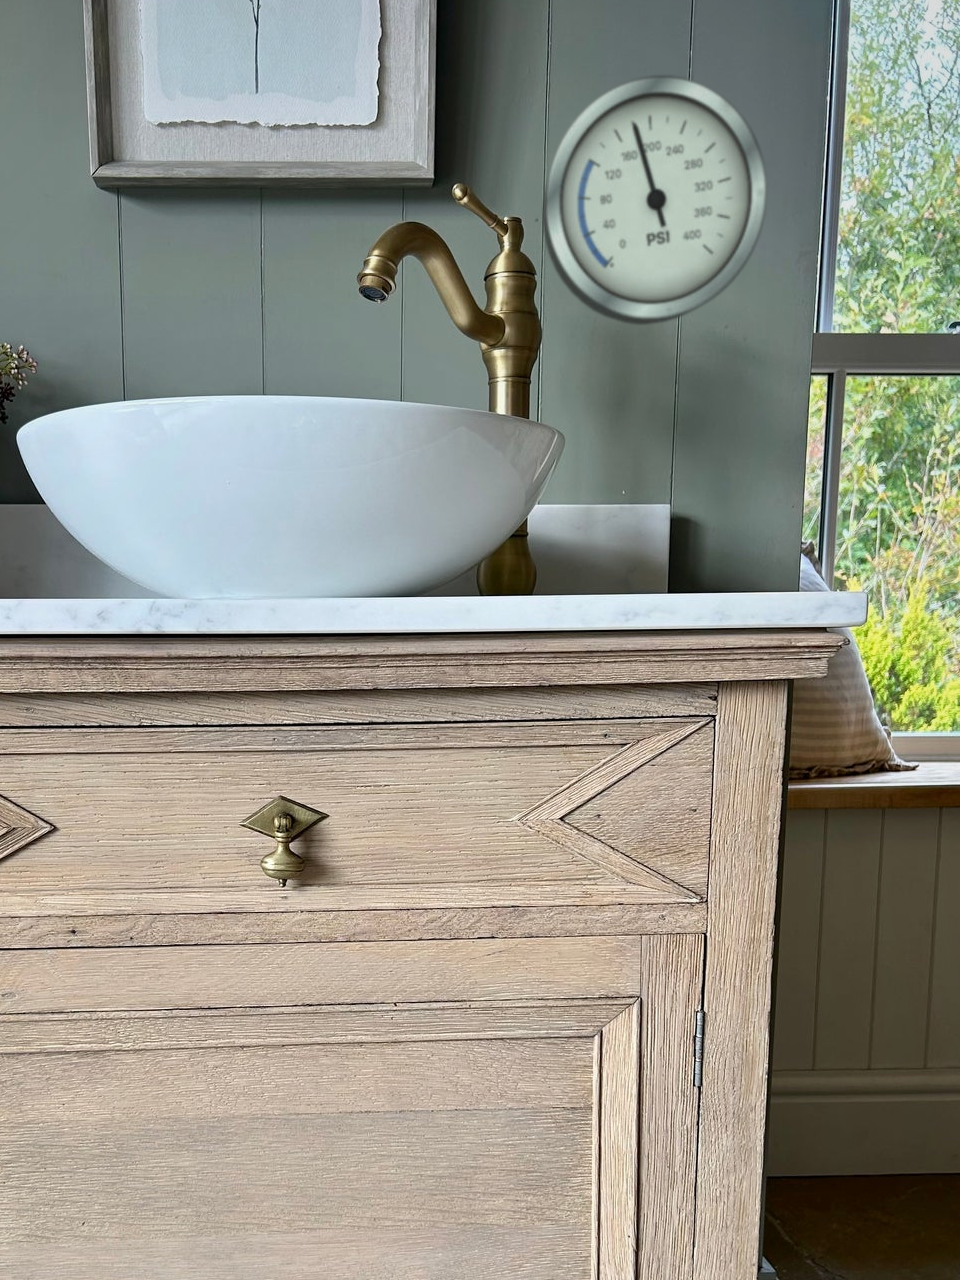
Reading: 180 psi
